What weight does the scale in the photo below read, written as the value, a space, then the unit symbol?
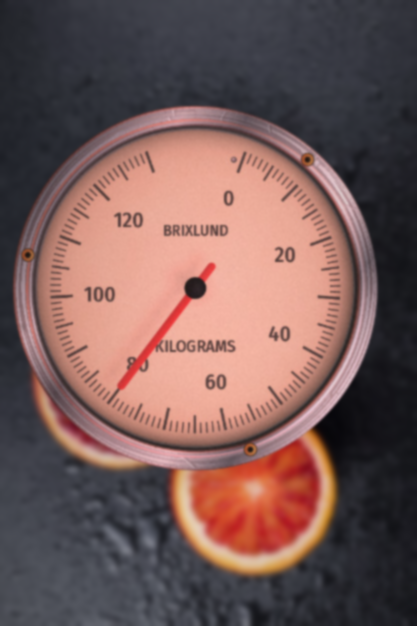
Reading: 80 kg
